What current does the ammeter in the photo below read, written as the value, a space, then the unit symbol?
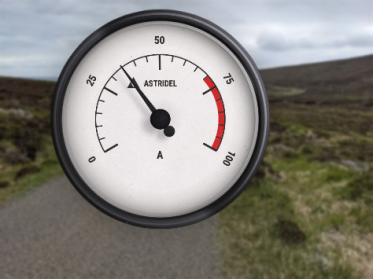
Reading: 35 A
